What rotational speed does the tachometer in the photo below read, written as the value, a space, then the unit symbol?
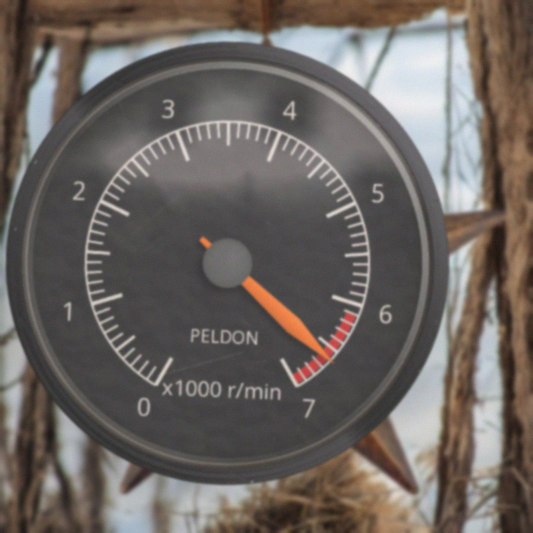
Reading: 6600 rpm
